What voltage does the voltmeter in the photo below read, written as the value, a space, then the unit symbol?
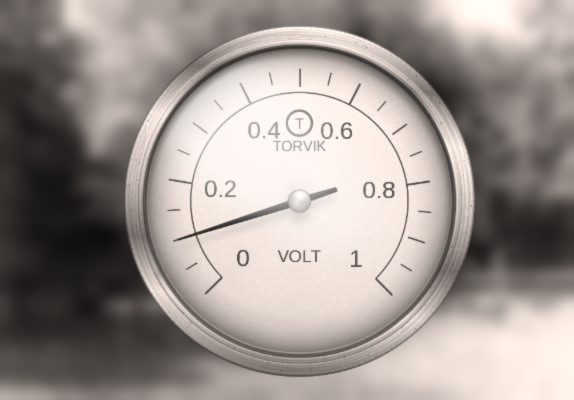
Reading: 0.1 V
